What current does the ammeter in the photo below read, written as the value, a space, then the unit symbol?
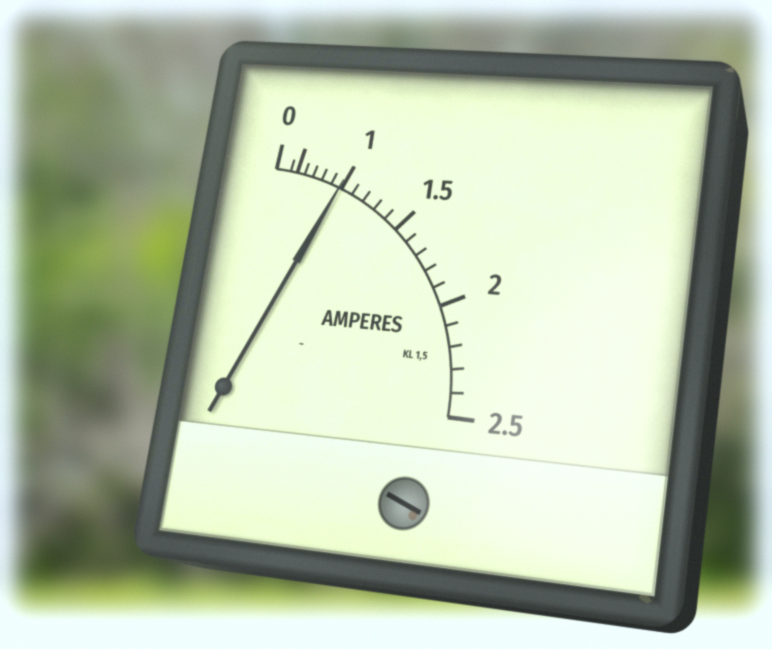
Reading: 1 A
